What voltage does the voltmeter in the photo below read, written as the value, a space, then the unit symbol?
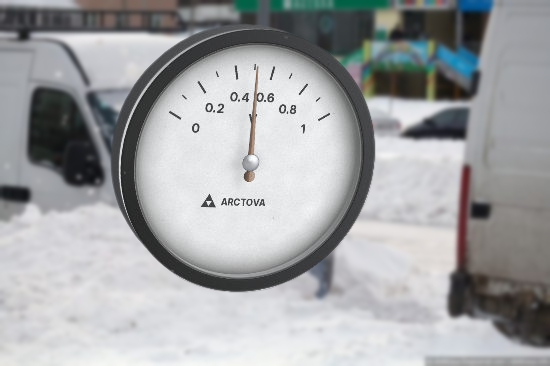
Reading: 0.5 V
